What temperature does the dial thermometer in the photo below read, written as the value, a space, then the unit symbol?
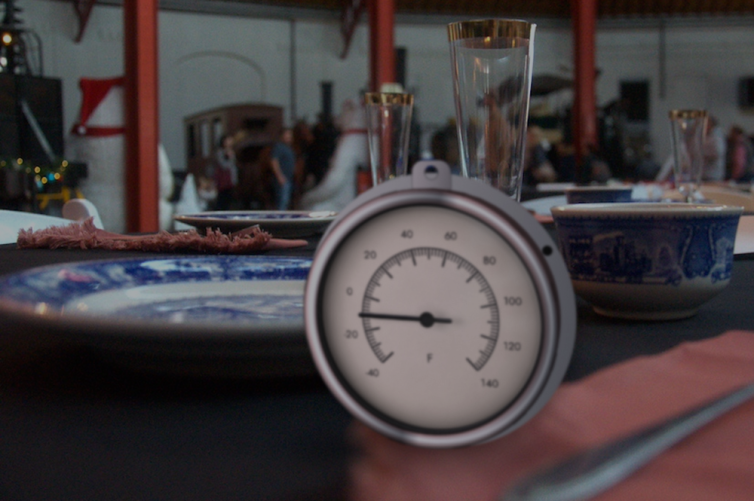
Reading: -10 °F
